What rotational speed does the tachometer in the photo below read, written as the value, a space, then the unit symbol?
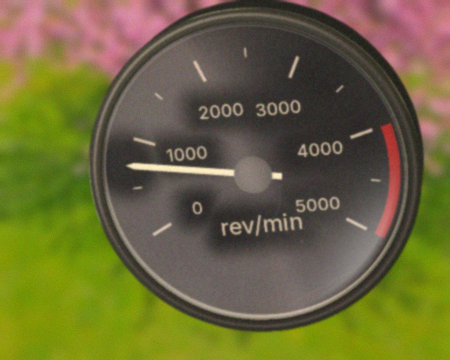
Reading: 750 rpm
